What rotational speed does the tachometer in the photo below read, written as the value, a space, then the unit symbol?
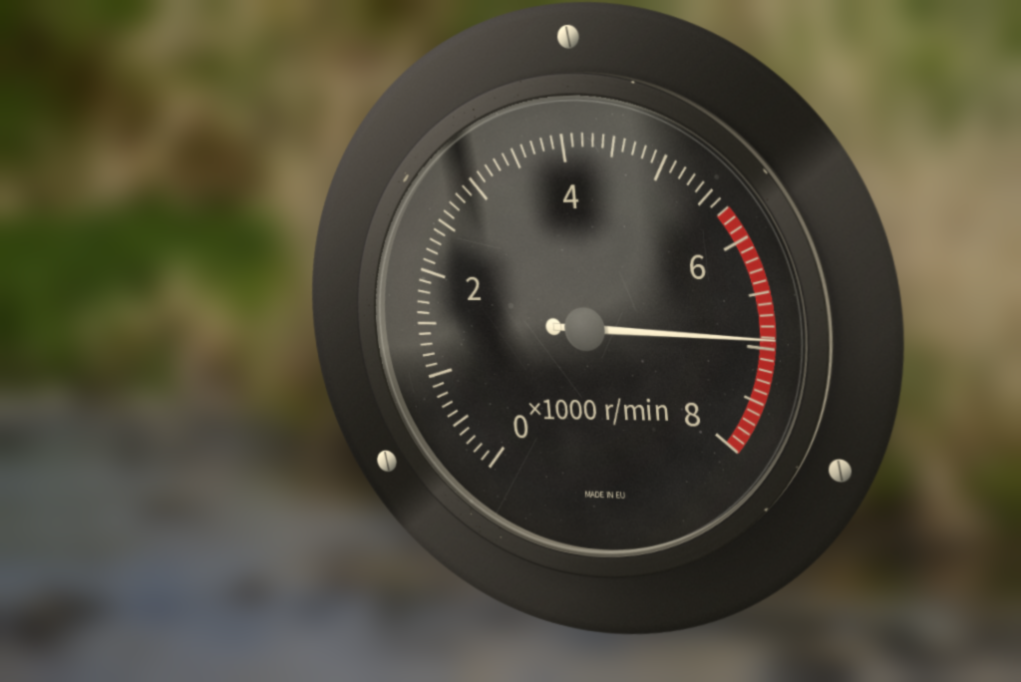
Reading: 6900 rpm
